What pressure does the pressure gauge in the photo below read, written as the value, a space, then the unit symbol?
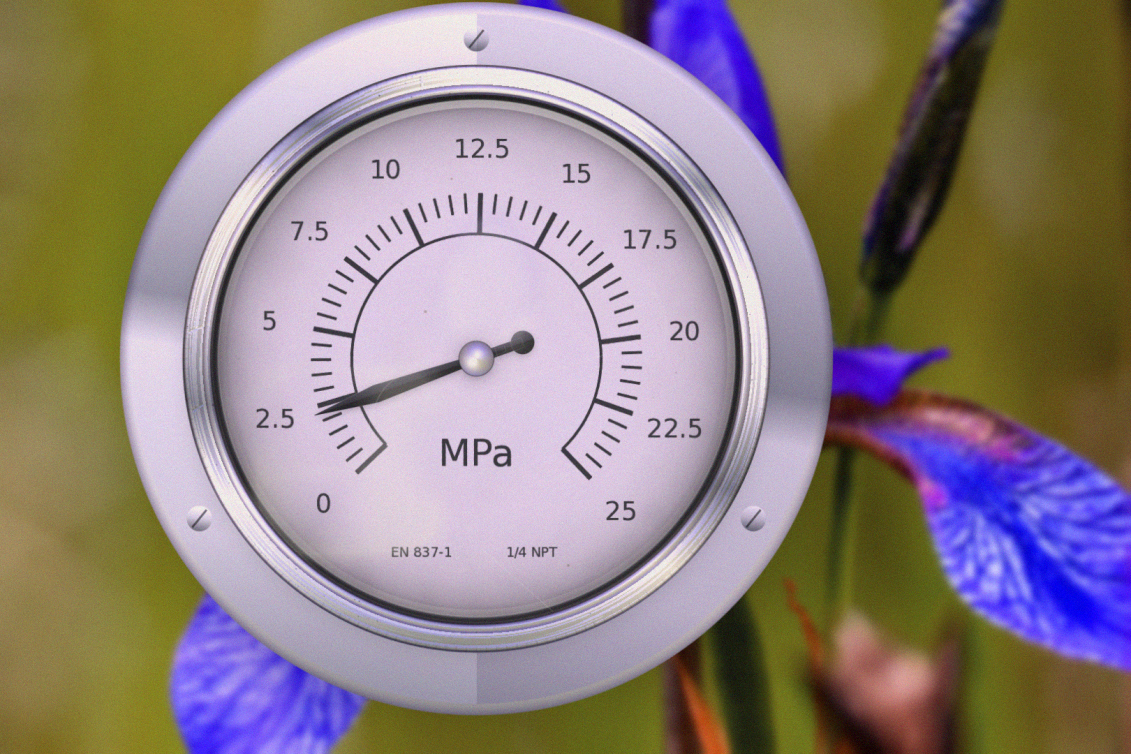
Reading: 2.25 MPa
